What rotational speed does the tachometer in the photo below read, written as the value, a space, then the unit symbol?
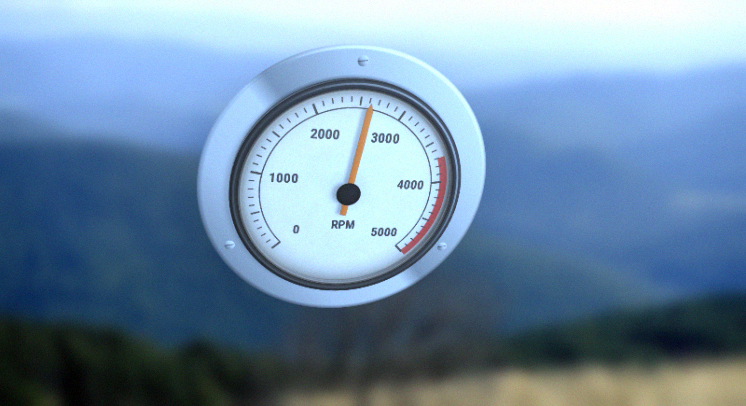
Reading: 2600 rpm
